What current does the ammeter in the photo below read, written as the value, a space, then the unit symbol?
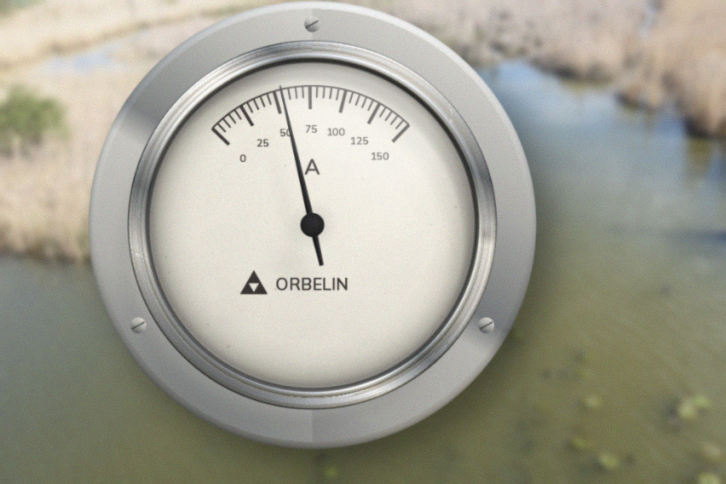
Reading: 55 A
